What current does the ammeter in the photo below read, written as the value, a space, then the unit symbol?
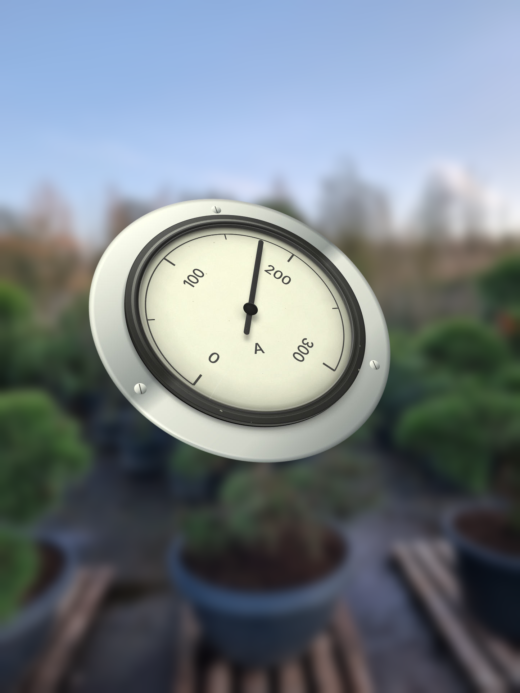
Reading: 175 A
